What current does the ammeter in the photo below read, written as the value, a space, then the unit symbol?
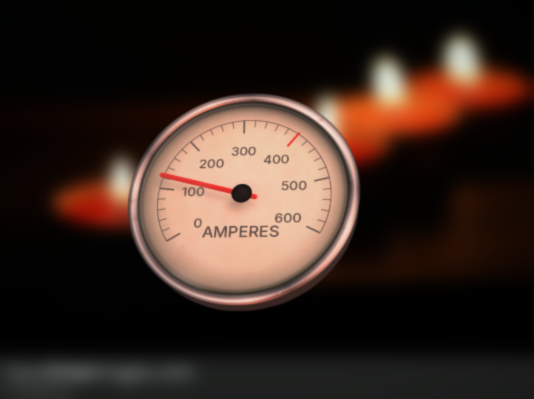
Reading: 120 A
